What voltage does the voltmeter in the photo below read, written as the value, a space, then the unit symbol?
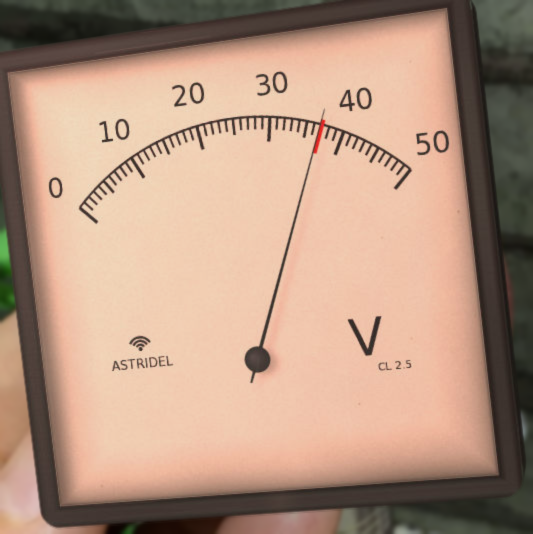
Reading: 37 V
